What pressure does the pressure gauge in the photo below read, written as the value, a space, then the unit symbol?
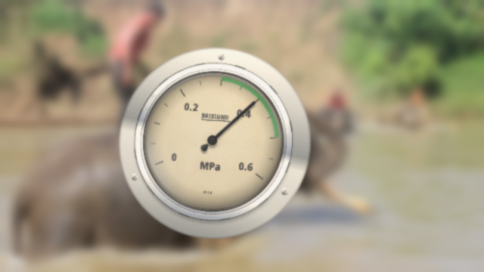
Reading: 0.4 MPa
